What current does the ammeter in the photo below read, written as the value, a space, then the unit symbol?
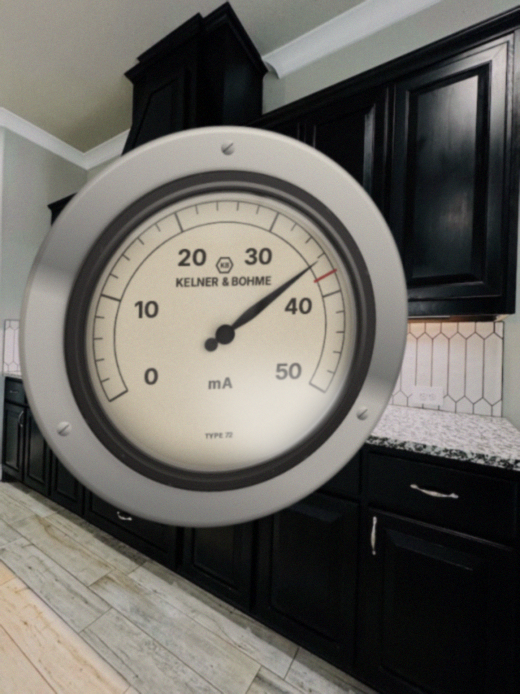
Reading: 36 mA
